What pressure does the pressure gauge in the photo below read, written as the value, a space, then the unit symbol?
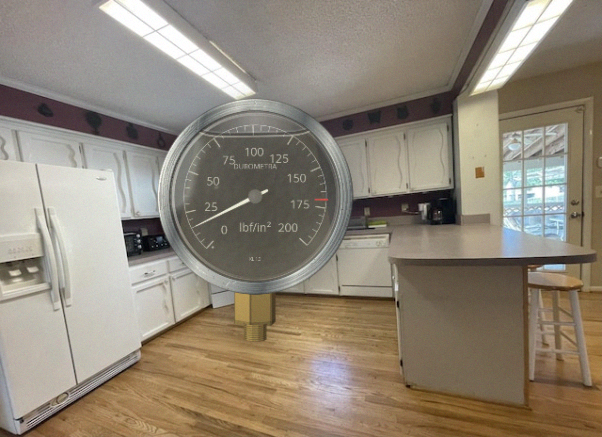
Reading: 15 psi
